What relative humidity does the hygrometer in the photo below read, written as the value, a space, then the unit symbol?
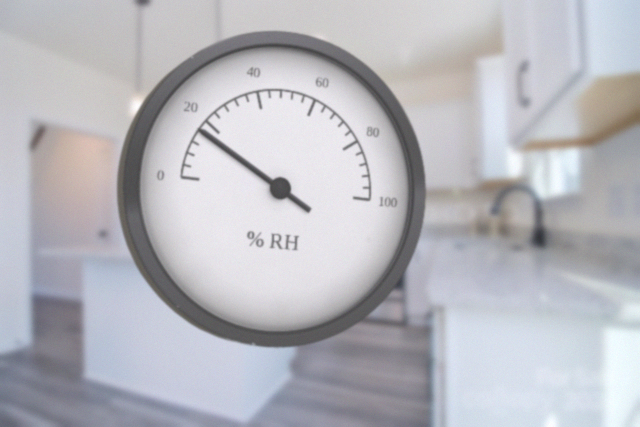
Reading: 16 %
